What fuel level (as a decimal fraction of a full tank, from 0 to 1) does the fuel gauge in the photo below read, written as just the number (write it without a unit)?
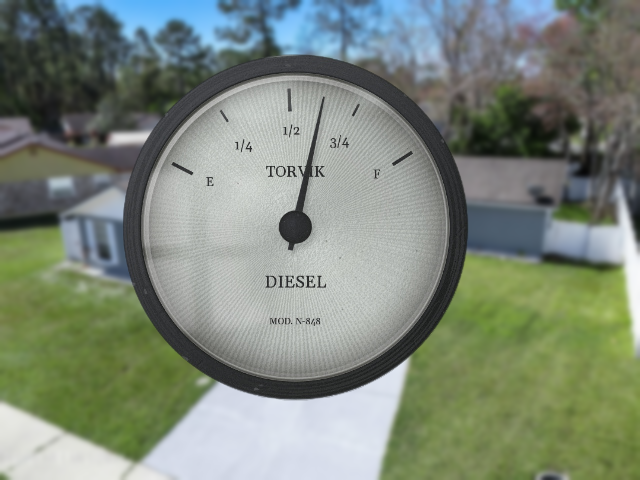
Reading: 0.625
